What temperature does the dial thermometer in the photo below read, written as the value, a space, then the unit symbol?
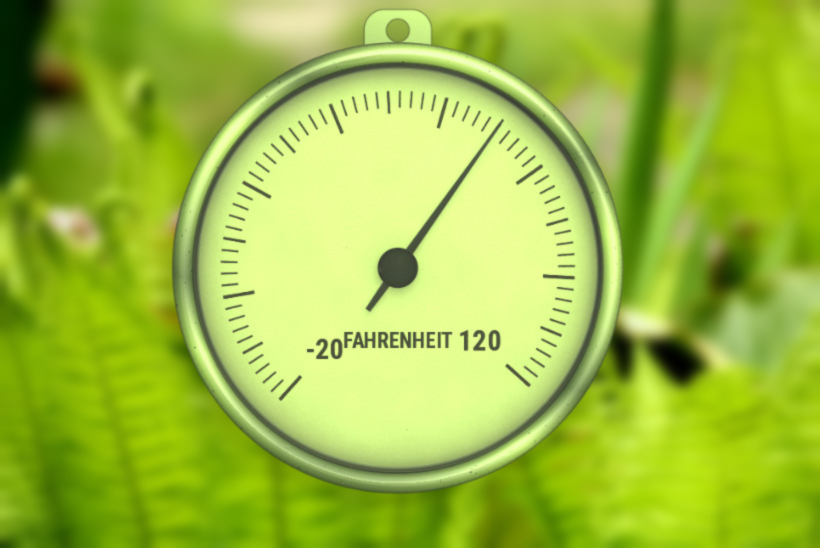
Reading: 70 °F
